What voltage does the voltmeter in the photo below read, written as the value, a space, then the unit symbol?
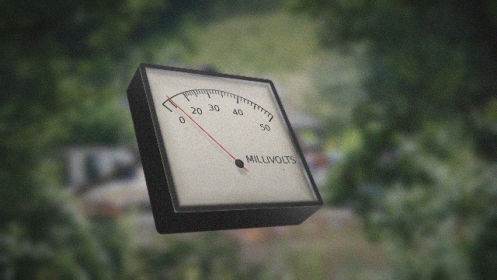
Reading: 10 mV
